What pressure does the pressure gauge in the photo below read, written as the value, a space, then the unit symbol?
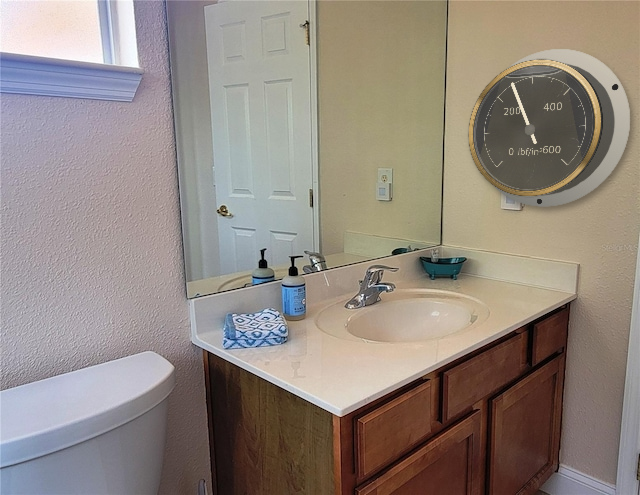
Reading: 250 psi
